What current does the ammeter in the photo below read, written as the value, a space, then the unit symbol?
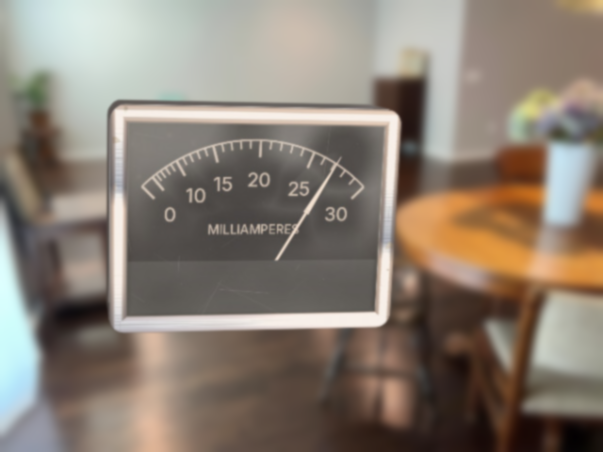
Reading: 27 mA
